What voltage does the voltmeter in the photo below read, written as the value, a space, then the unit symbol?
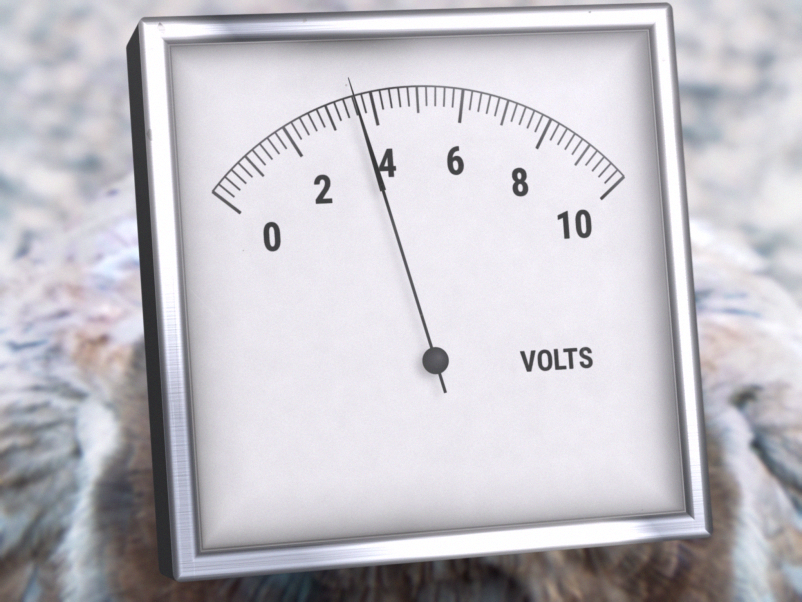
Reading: 3.6 V
